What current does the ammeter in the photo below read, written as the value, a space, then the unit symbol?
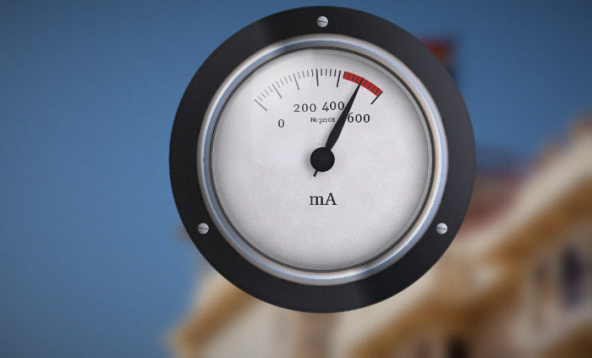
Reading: 500 mA
